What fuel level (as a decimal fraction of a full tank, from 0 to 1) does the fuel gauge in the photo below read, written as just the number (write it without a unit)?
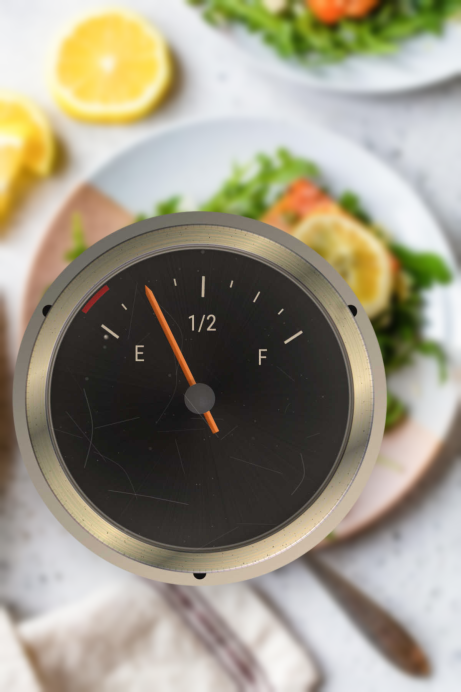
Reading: 0.25
